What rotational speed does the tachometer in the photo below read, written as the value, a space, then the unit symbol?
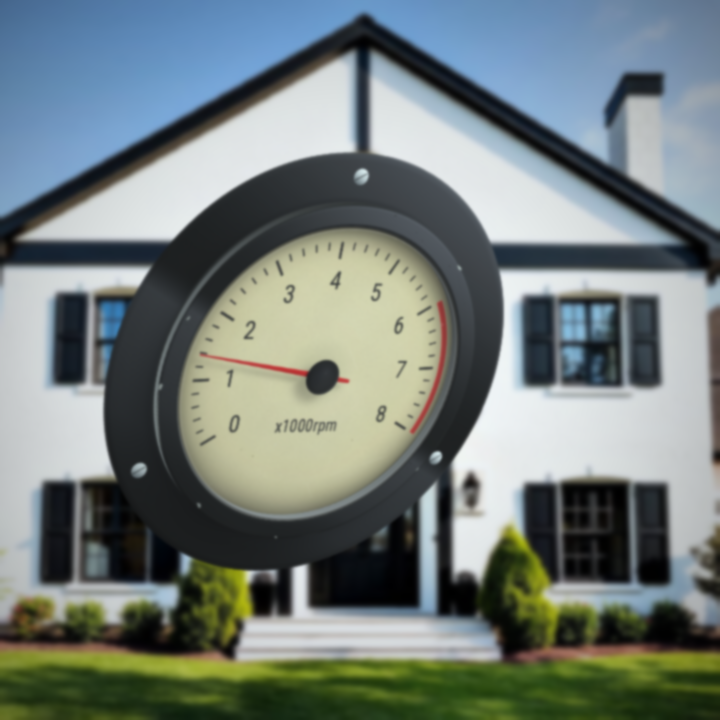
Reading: 1400 rpm
